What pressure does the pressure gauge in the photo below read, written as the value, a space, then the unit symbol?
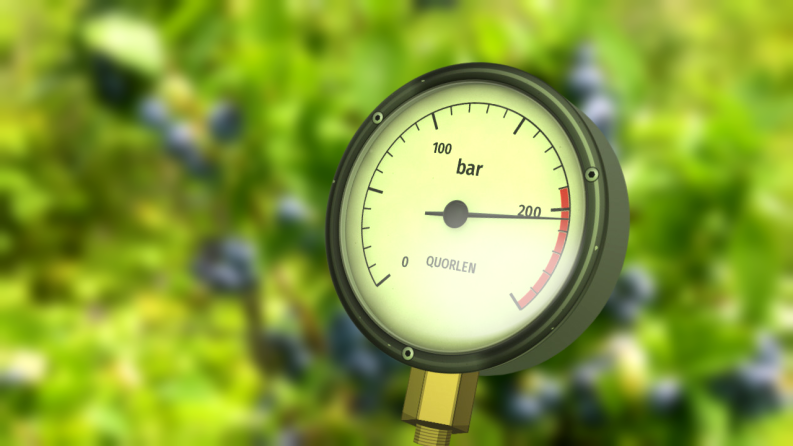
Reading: 205 bar
